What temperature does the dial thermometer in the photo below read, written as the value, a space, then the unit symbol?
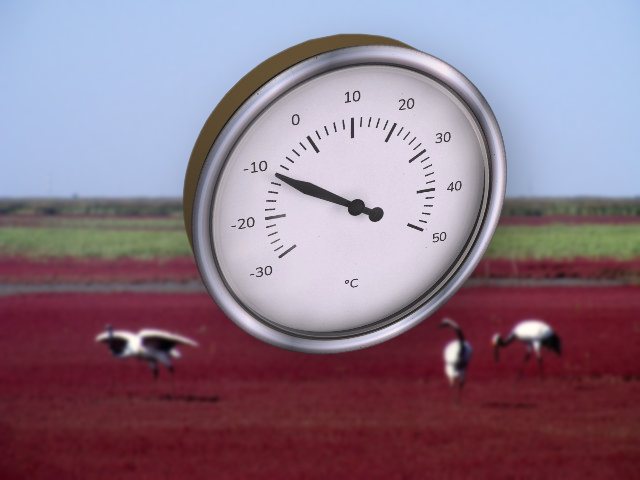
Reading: -10 °C
